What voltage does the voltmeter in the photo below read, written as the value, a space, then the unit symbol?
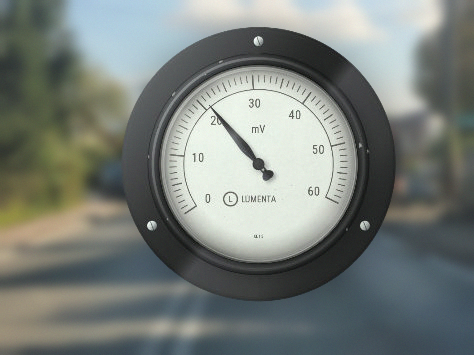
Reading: 21 mV
